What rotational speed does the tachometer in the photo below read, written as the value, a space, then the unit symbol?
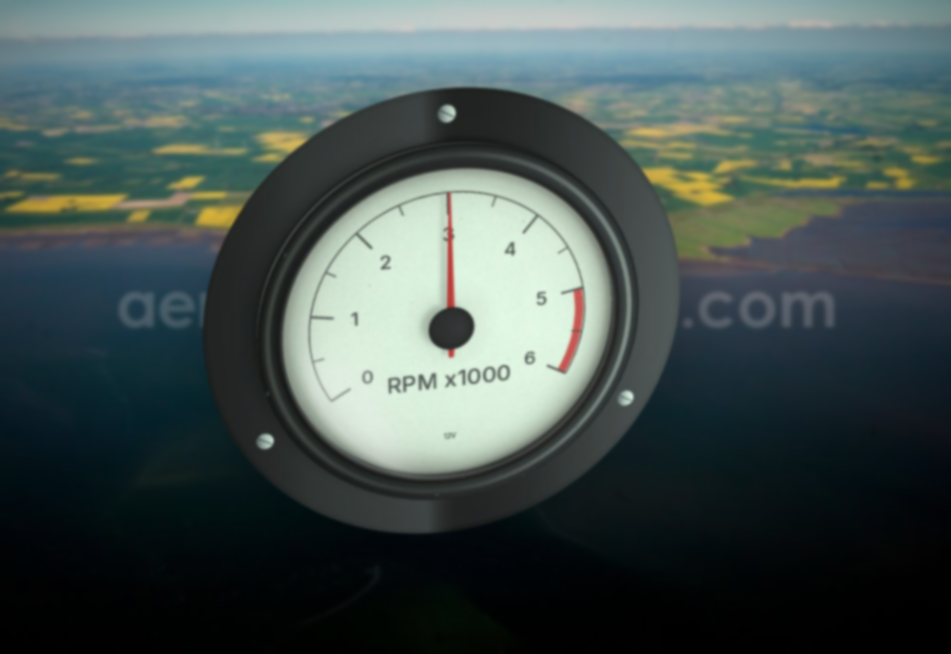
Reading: 3000 rpm
